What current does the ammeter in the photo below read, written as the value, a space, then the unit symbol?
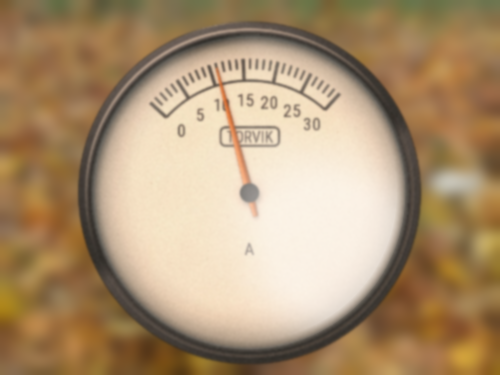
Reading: 11 A
